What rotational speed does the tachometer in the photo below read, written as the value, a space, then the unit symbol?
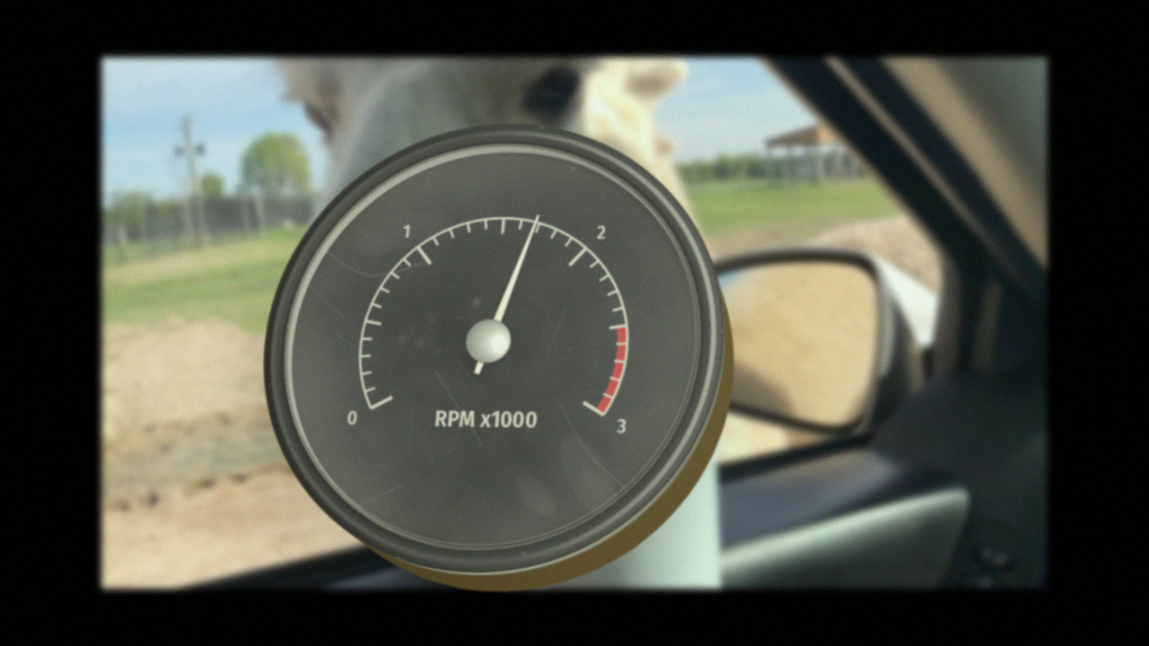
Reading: 1700 rpm
